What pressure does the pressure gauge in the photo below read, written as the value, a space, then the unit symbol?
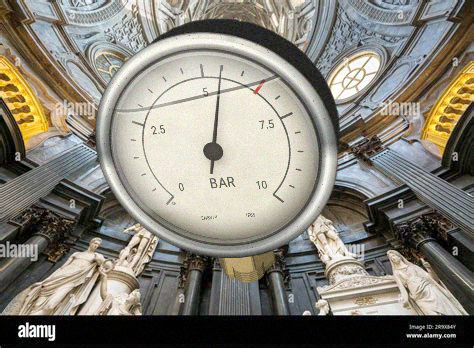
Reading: 5.5 bar
